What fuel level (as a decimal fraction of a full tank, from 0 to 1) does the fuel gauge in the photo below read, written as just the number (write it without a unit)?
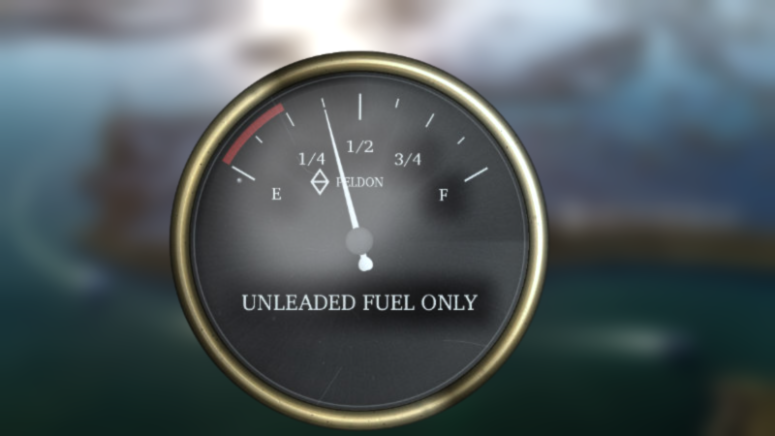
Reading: 0.375
